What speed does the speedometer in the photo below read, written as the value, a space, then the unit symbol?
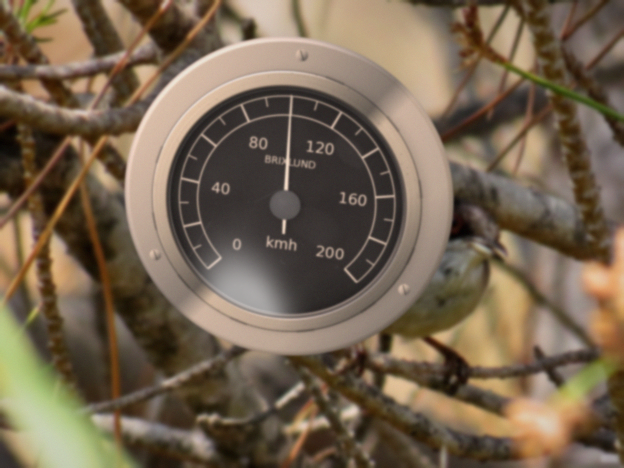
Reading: 100 km/h
